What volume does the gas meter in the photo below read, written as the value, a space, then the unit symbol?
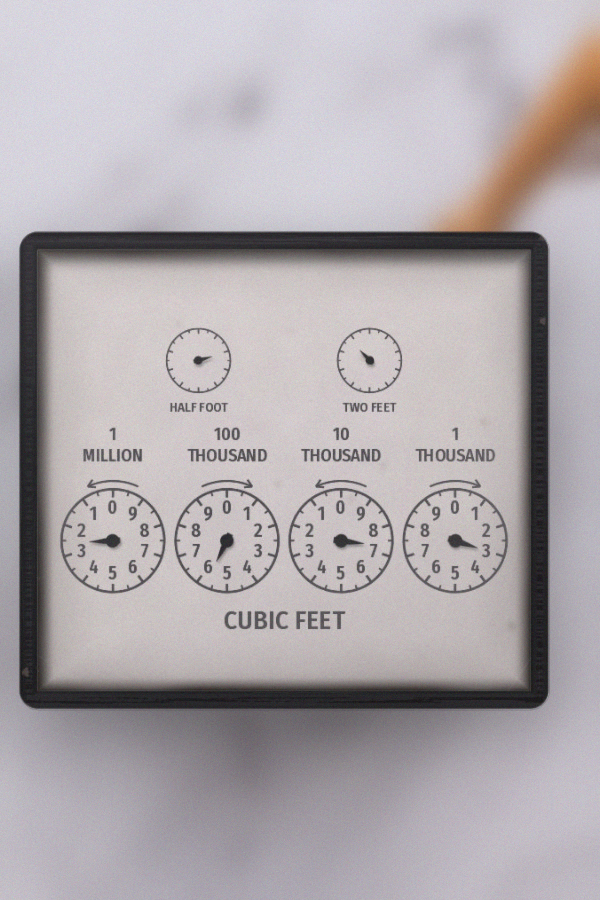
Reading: 257300 ft³
